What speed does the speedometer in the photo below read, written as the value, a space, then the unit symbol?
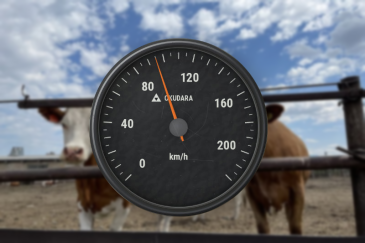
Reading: 95 km/h
